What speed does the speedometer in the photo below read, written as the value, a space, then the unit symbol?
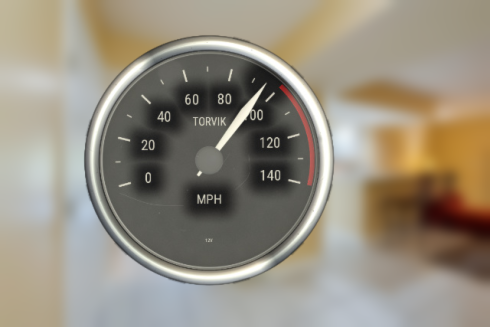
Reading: 95 mph
